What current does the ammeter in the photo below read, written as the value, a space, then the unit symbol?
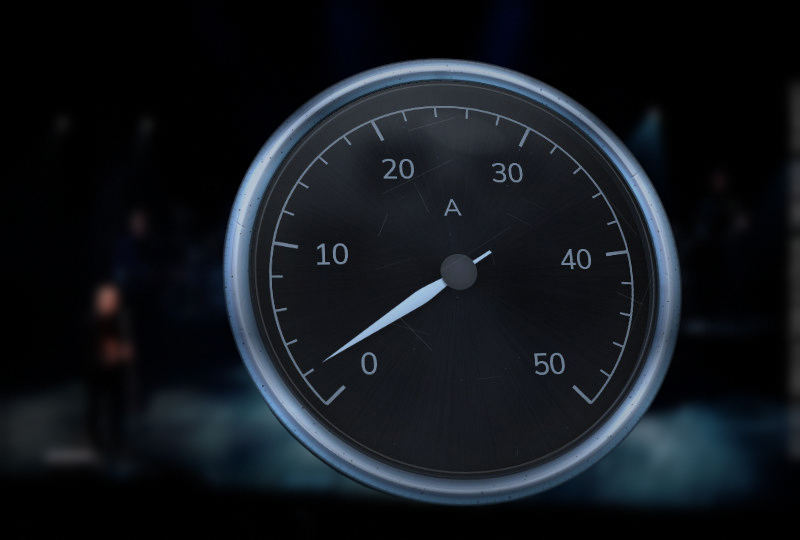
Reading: 2 A
